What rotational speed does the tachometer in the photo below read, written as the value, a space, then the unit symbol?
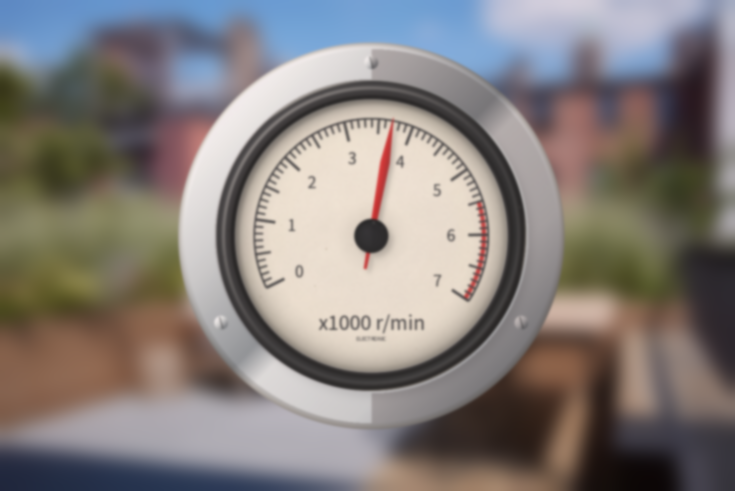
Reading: 3700 rpm
